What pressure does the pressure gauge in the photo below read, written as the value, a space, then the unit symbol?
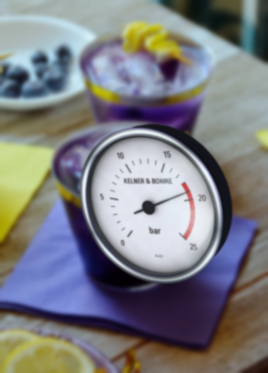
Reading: 19 bar
